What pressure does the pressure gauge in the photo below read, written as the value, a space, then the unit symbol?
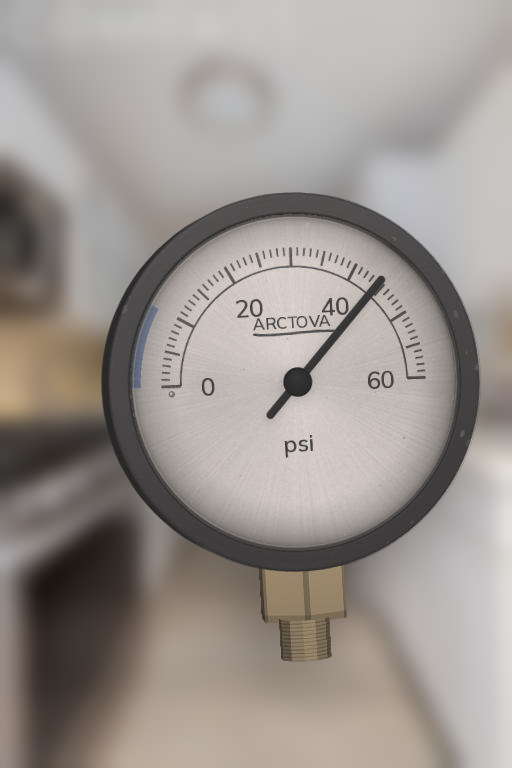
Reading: 44 psi
